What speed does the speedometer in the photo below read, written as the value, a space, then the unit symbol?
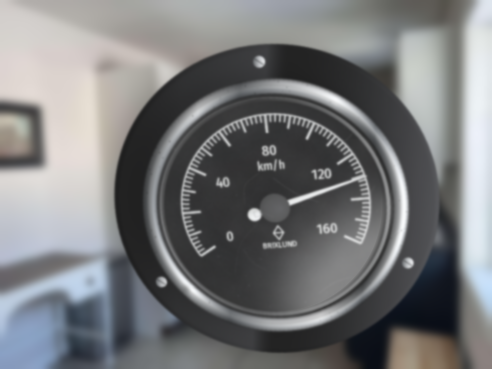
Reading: 130 km/h
